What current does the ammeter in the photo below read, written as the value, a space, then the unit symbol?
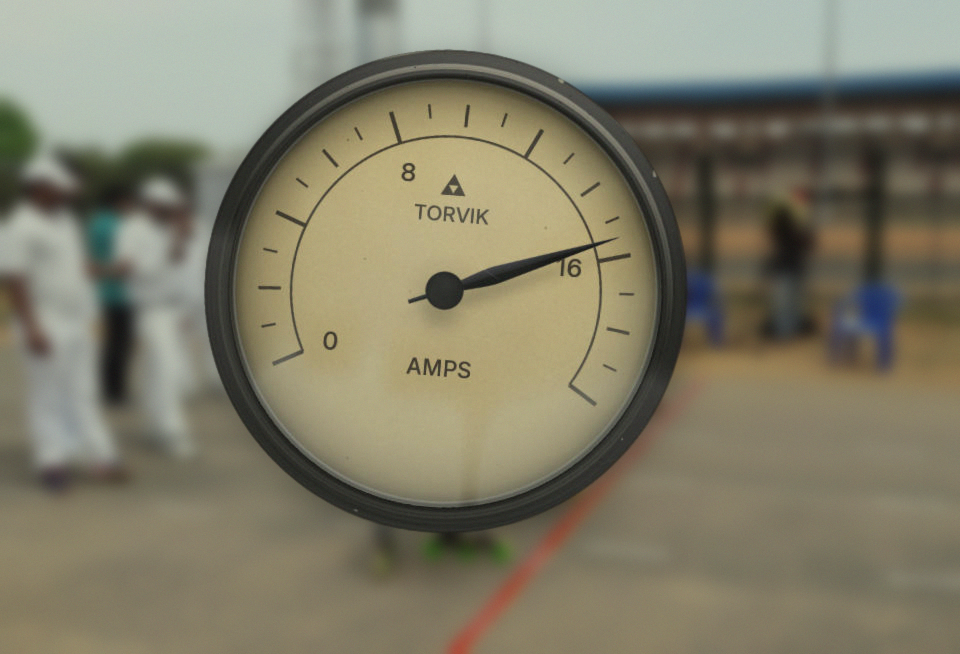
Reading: 15.5 A
